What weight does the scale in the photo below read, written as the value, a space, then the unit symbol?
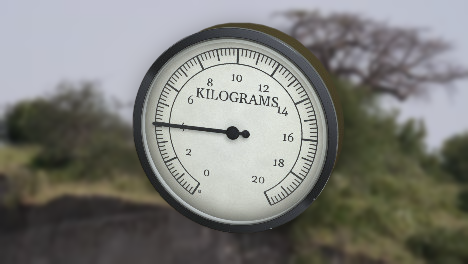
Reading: 4 kg
